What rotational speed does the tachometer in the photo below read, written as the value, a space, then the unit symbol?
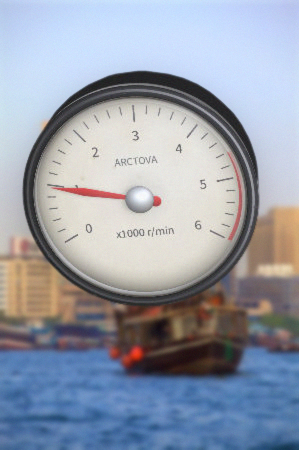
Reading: 1000 rpm
